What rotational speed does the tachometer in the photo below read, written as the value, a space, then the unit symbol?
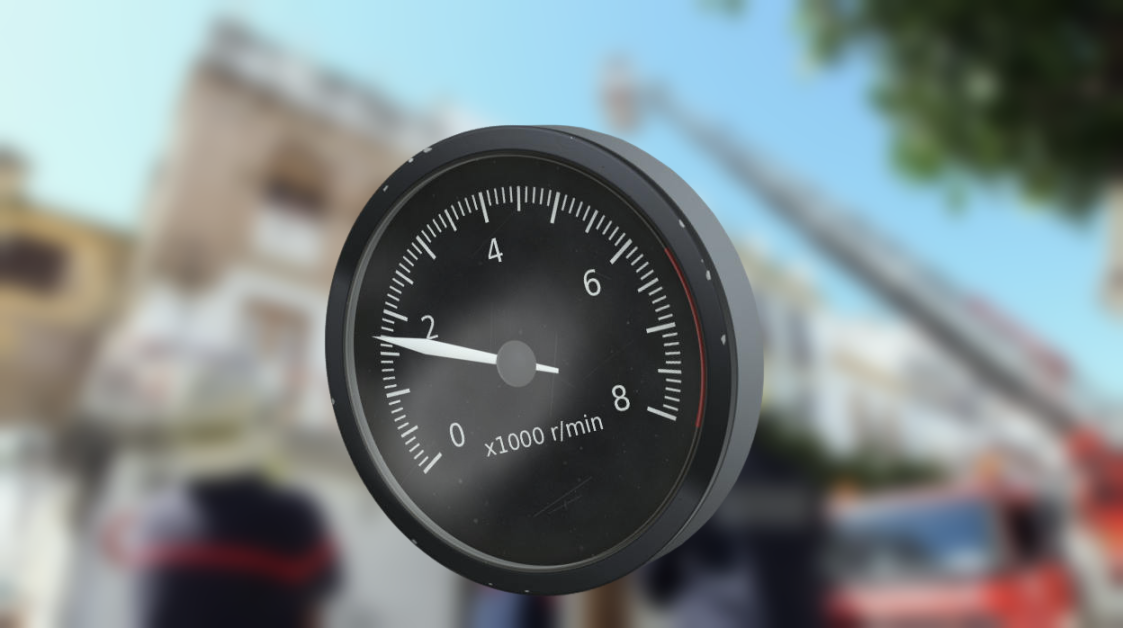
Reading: 1700 rpm
